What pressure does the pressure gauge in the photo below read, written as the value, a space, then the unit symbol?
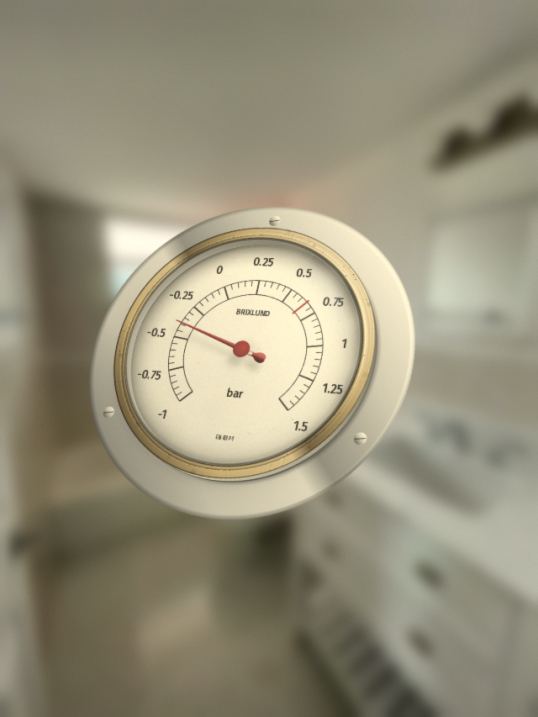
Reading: -0.4 bar
